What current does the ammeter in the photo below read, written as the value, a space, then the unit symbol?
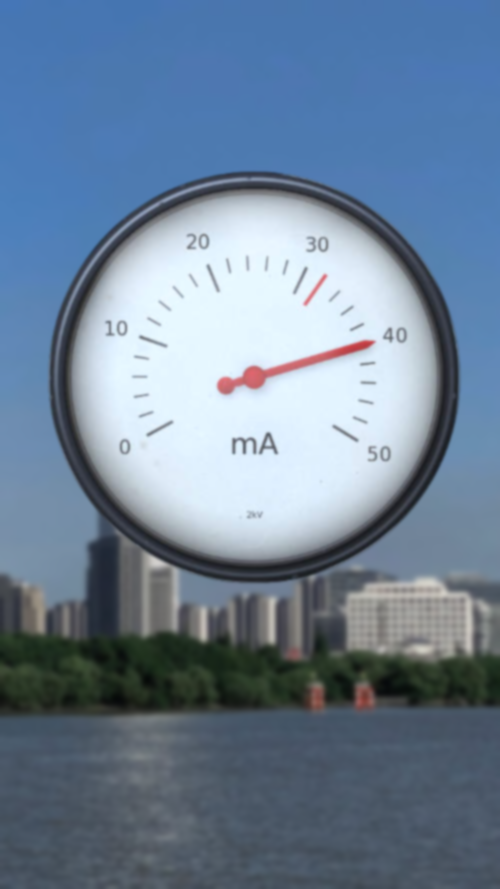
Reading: 40 mA
